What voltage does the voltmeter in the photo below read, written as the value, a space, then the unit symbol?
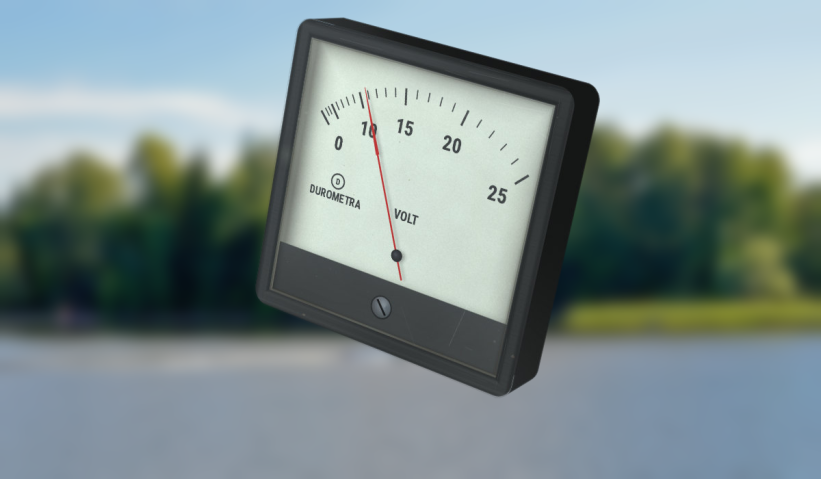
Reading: 11 V
